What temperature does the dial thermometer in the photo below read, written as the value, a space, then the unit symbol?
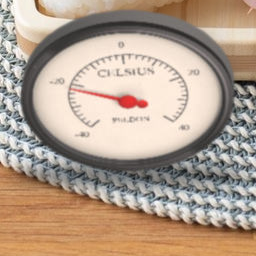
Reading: -20 °C
